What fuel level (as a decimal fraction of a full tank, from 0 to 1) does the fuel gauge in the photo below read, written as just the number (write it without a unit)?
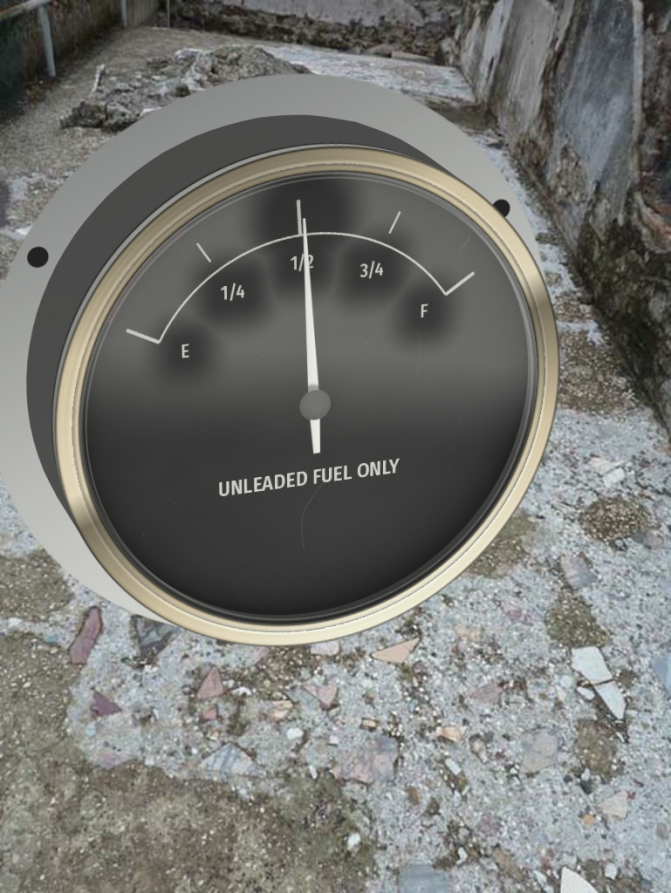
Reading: 0.5
